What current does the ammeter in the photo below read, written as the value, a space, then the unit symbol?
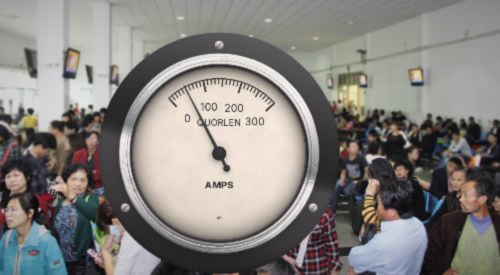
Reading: 50 A
